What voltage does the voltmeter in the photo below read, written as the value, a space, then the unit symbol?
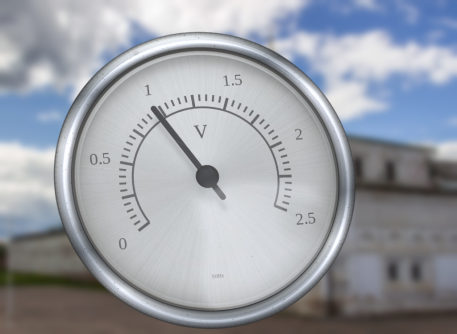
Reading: 0.95 V
